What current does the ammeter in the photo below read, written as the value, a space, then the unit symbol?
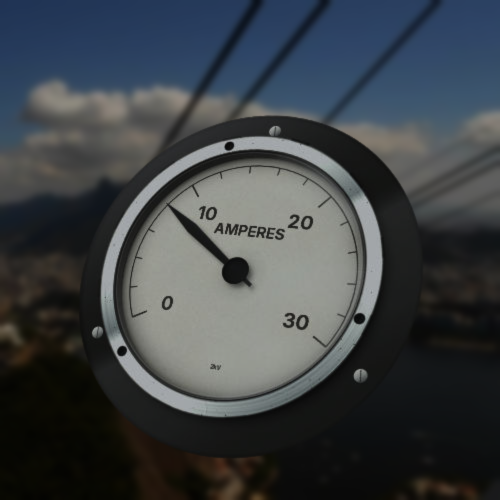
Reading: 8 A
